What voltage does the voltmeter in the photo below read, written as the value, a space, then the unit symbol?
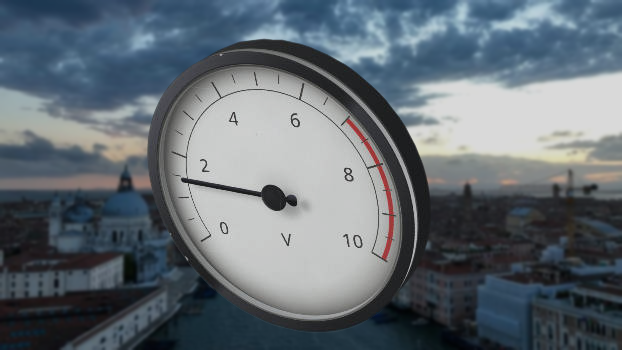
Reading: 1.5 V
